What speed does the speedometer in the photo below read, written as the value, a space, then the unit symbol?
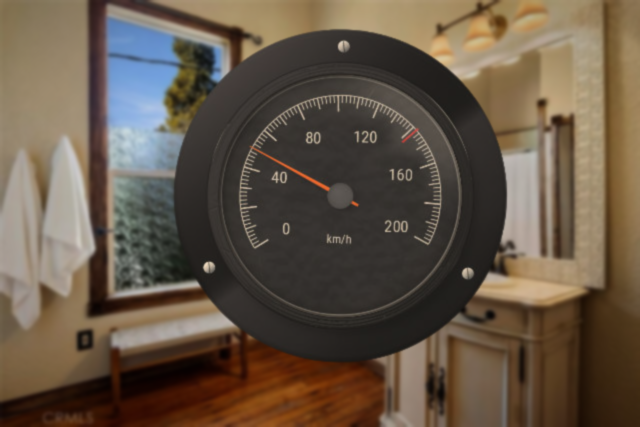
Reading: 50 km/h
